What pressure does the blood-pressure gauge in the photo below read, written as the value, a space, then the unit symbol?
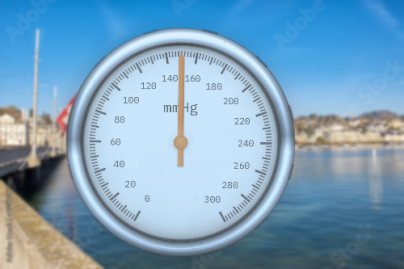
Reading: 150 mmHg
